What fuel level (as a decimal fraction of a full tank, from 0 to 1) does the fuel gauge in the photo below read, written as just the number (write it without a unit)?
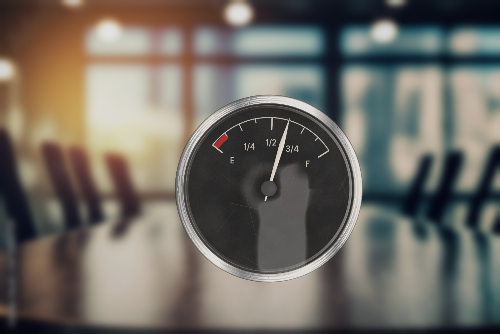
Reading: 0.625
